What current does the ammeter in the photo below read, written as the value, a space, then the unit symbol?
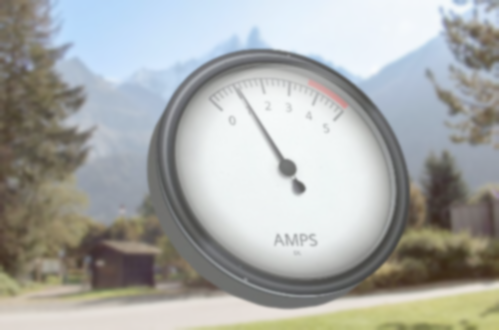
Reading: 1 A
